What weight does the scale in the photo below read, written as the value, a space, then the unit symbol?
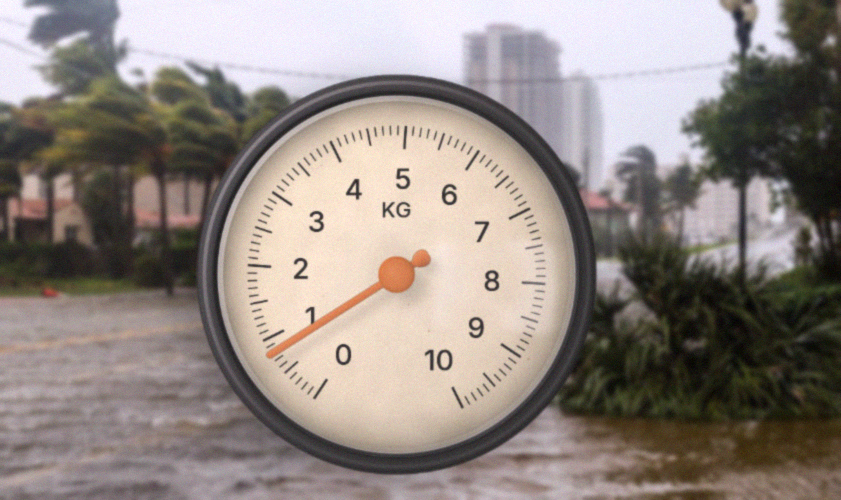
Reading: 0.8 kg
